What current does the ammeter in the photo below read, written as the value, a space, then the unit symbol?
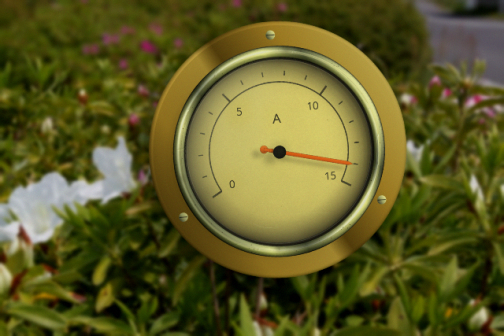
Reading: 14 A
